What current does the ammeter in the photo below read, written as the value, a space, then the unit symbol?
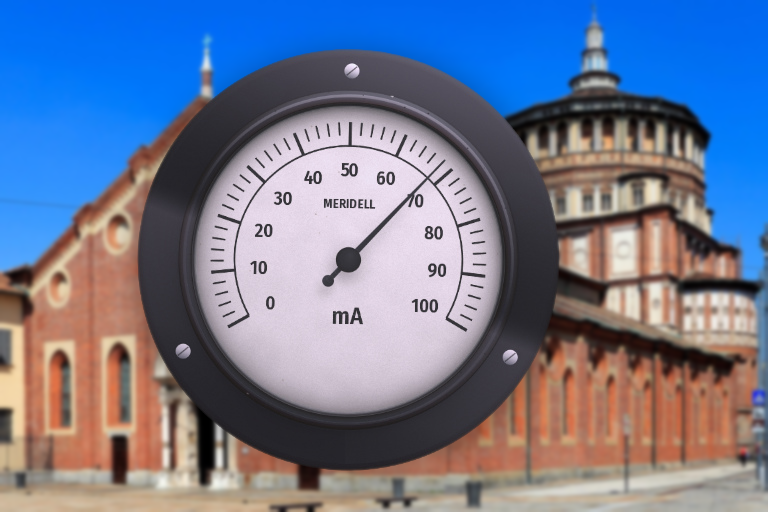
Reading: 68 mA
